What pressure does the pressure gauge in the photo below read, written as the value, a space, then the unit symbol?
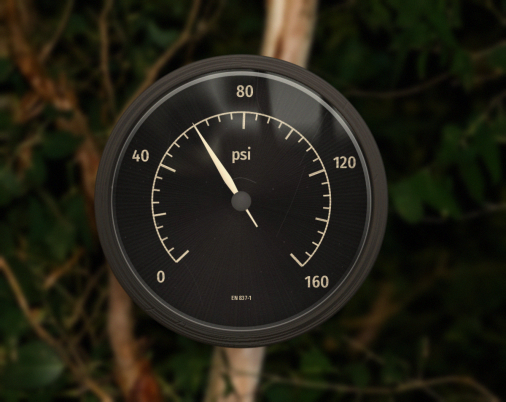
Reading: 60 psi
